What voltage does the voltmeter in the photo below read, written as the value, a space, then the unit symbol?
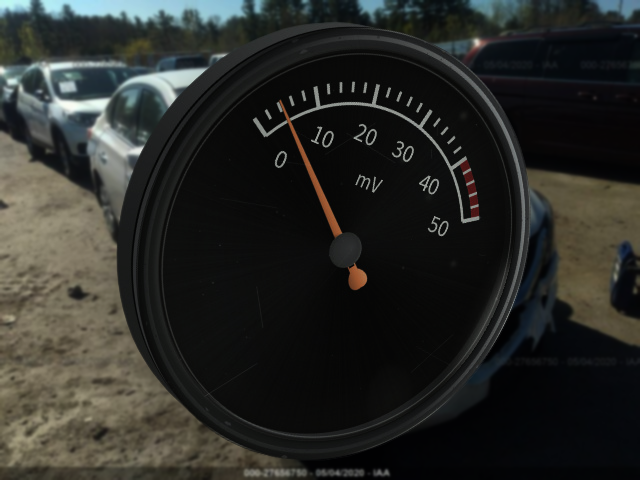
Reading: 4 mV
